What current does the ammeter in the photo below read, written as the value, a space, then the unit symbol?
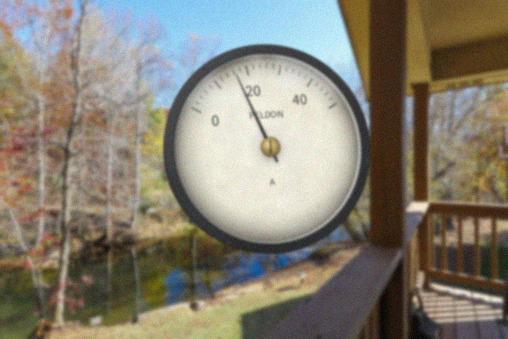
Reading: 16 A
